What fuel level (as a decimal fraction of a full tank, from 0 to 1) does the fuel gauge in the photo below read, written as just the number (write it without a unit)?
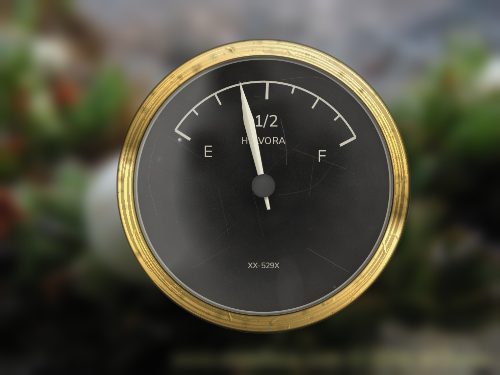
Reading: 0.375
